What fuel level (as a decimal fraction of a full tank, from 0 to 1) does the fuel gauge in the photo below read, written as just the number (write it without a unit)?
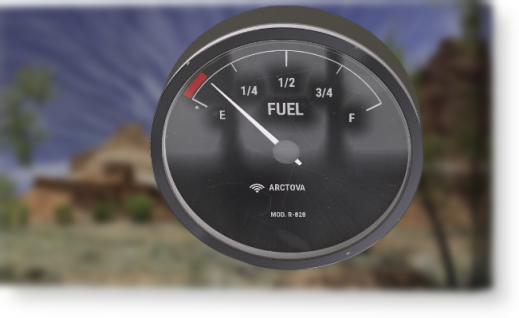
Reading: 0.125
